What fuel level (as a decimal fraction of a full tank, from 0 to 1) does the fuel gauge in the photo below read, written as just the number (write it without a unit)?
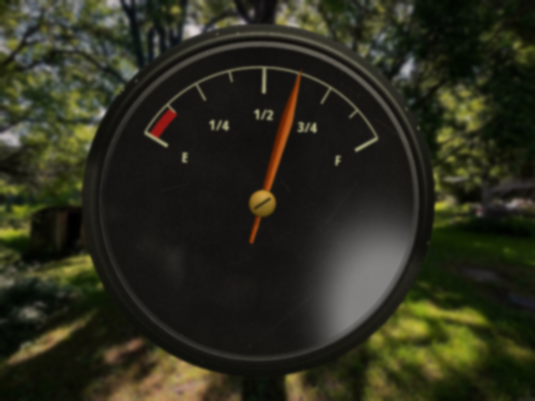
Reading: 0.625
